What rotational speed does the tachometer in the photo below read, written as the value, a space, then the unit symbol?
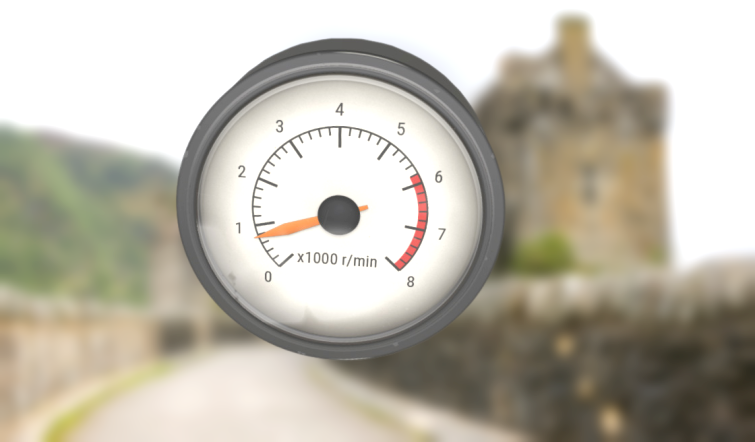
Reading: 800 rpm
